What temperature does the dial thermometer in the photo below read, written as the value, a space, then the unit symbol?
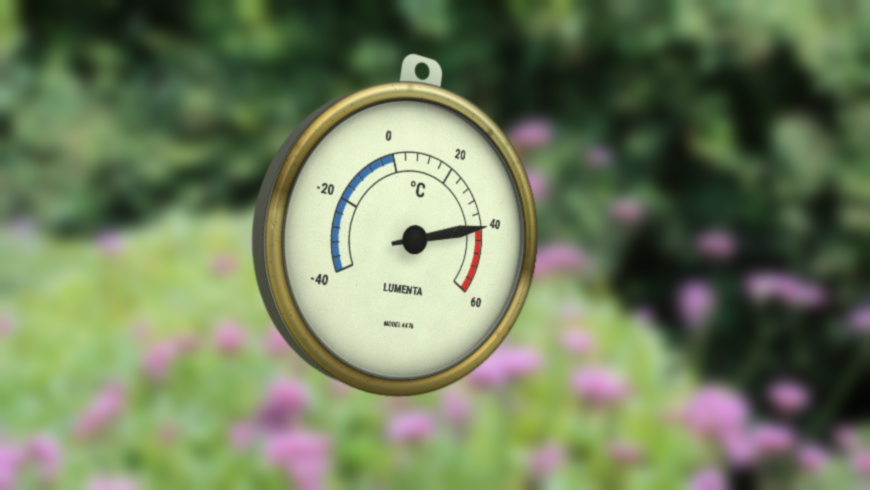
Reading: 40 °C
